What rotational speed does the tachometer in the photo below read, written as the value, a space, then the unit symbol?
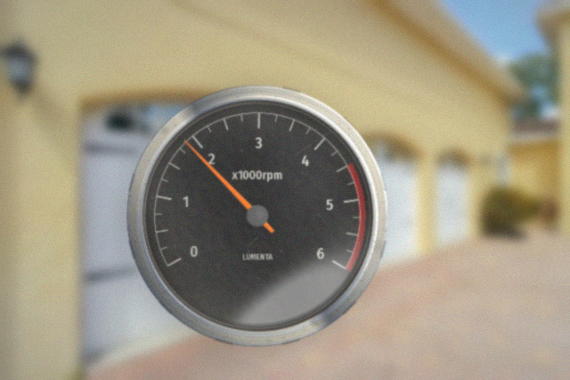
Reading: 1875 rpm
